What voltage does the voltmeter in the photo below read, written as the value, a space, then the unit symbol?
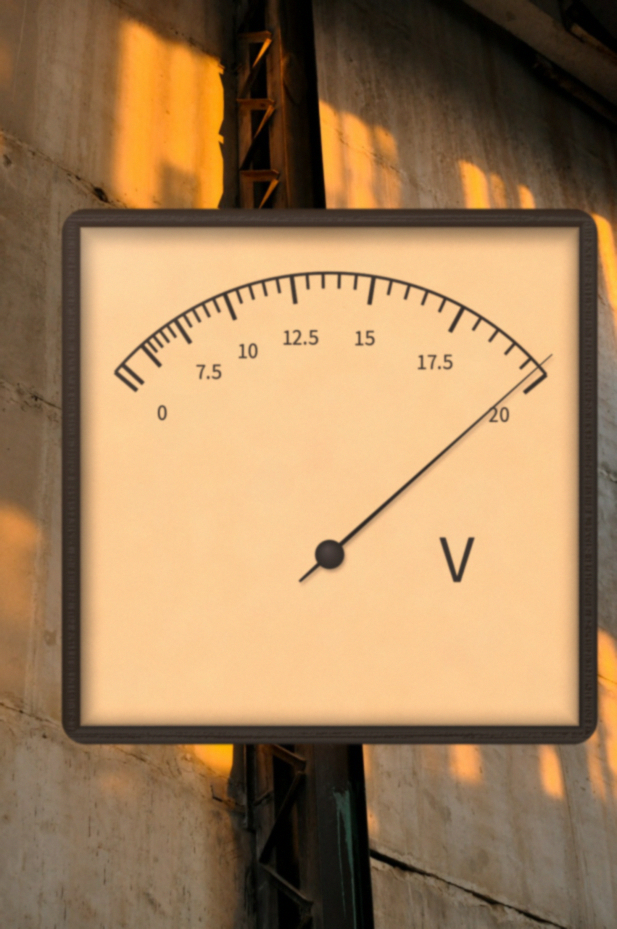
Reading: 19.75 V
